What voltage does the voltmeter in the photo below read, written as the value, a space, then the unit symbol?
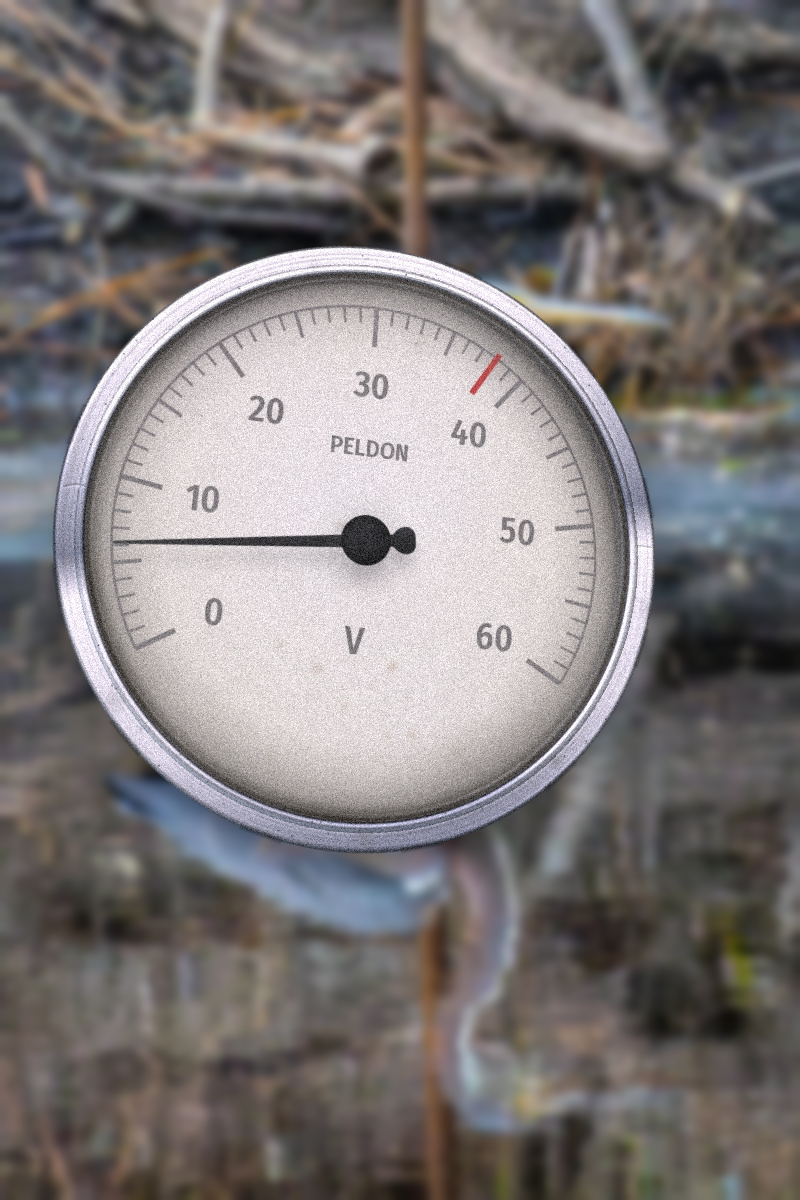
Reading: 6 V
